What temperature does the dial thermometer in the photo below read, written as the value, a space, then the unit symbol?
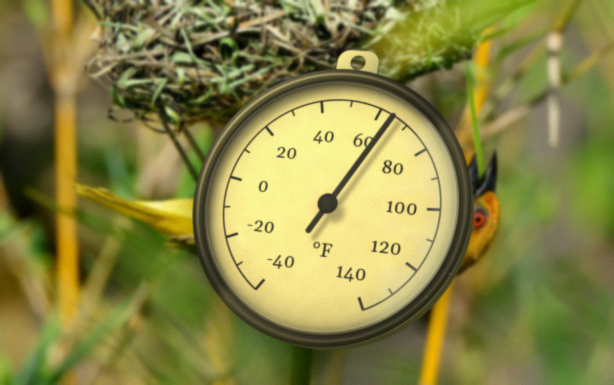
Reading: 65 °F
